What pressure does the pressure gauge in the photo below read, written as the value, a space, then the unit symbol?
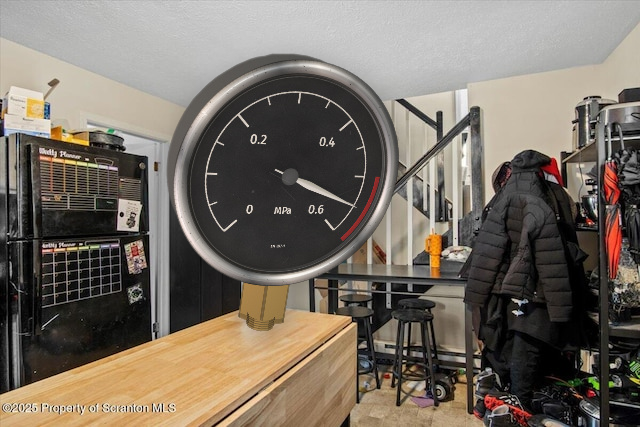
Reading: 0.55 MPa
